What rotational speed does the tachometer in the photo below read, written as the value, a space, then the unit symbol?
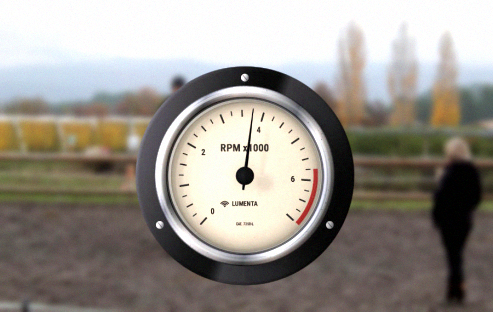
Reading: 3750 rpm
